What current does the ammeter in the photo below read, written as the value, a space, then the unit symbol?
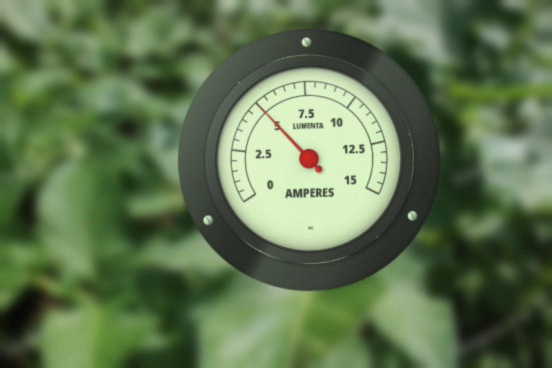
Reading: 5 A
